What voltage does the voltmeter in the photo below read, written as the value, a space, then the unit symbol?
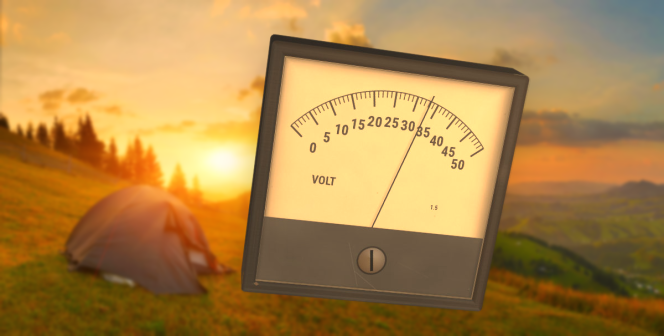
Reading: 33 V
